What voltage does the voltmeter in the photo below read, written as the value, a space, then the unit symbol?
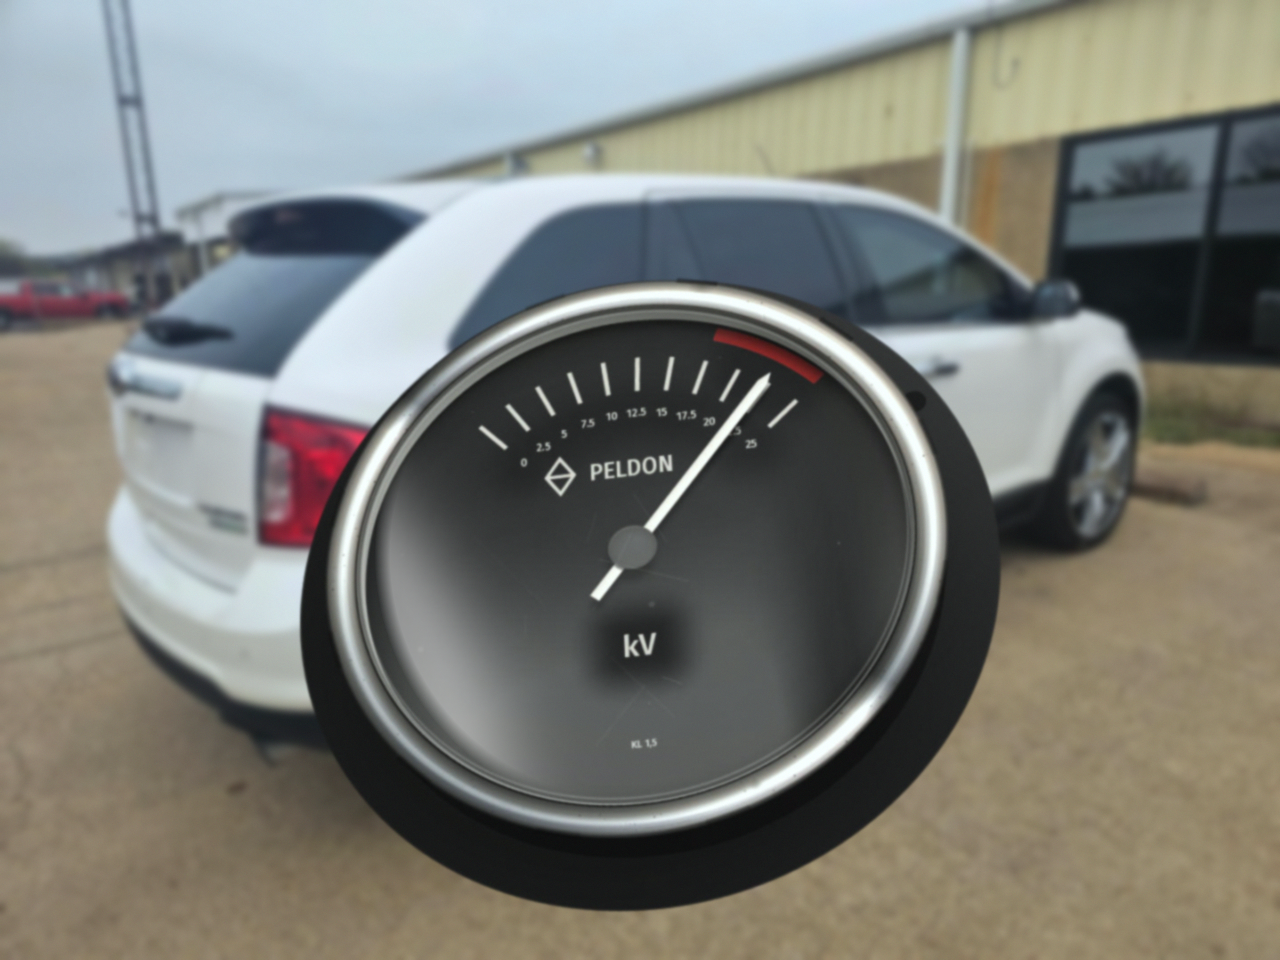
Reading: 22.5 kV
